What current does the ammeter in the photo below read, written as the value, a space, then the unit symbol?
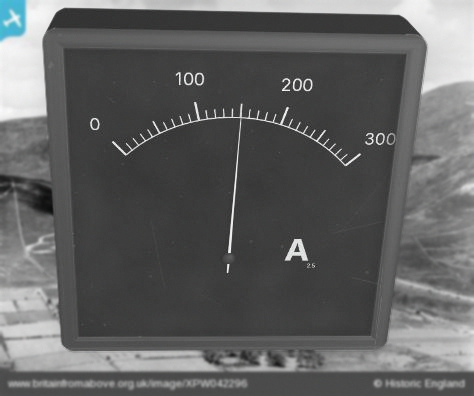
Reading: 150 A
